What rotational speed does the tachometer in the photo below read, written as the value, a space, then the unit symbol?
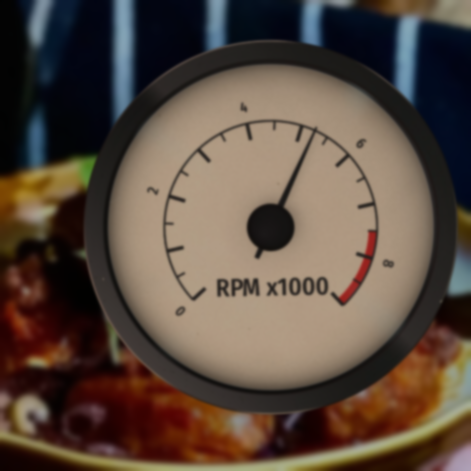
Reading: 5250 rpm
